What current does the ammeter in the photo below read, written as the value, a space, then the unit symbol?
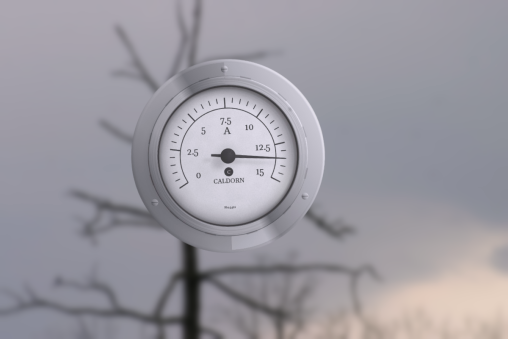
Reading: 13.5 A
